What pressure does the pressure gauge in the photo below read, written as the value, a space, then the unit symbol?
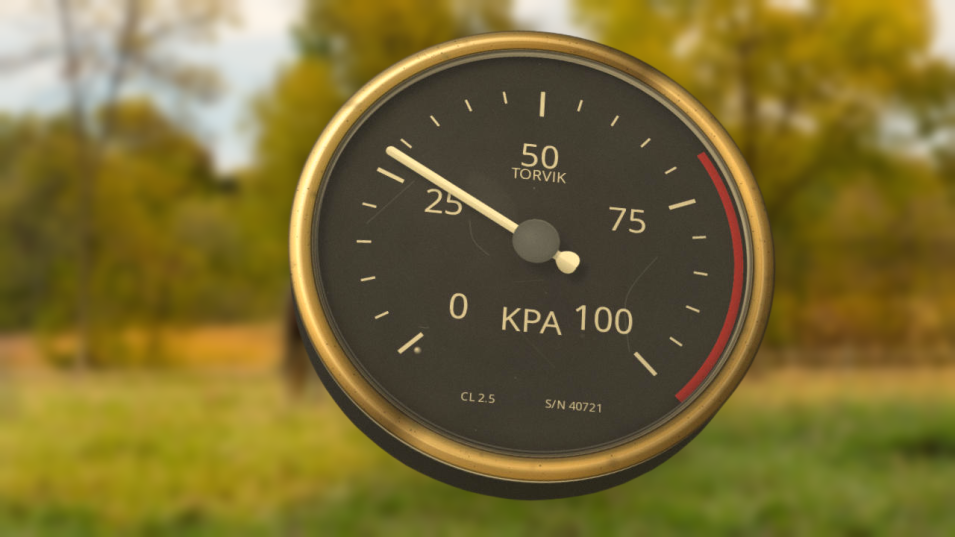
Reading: 27.5 kPa
